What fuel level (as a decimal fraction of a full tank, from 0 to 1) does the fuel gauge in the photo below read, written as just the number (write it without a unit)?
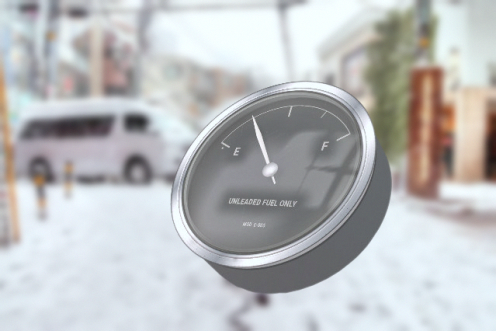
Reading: 0.25
